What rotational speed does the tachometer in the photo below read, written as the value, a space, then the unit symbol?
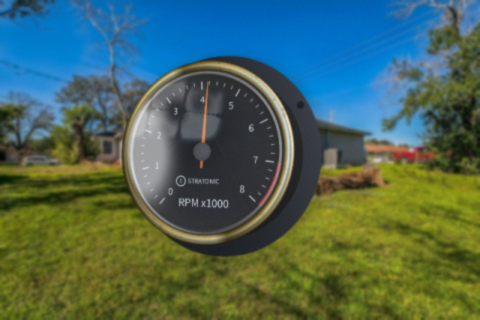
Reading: 4200 rpm
